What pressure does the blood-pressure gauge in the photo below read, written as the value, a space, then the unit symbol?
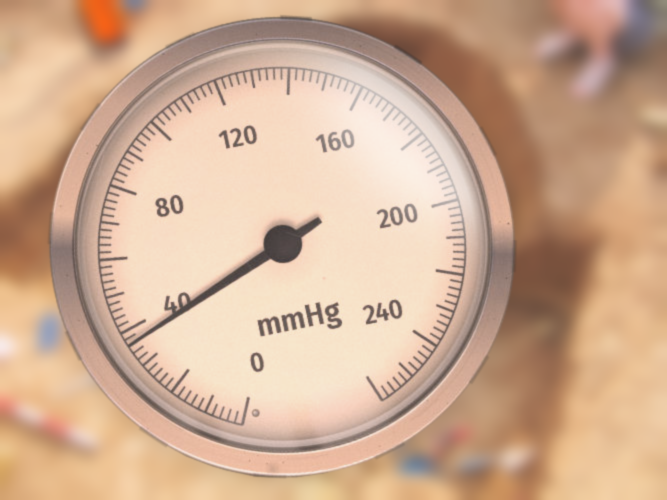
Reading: 36 mmHg
